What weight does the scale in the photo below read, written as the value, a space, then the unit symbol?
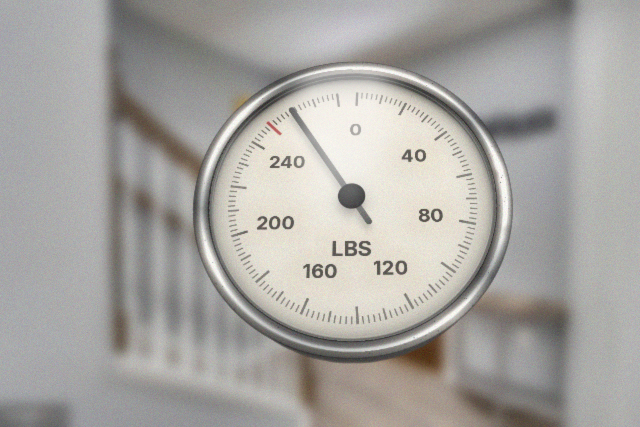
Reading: 260 lb
